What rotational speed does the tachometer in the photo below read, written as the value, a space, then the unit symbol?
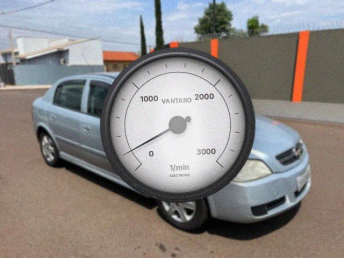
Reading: 200 rpm
